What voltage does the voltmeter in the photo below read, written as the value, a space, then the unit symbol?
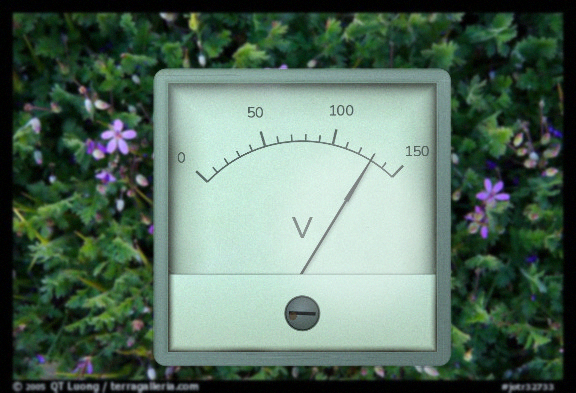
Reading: 130 V
